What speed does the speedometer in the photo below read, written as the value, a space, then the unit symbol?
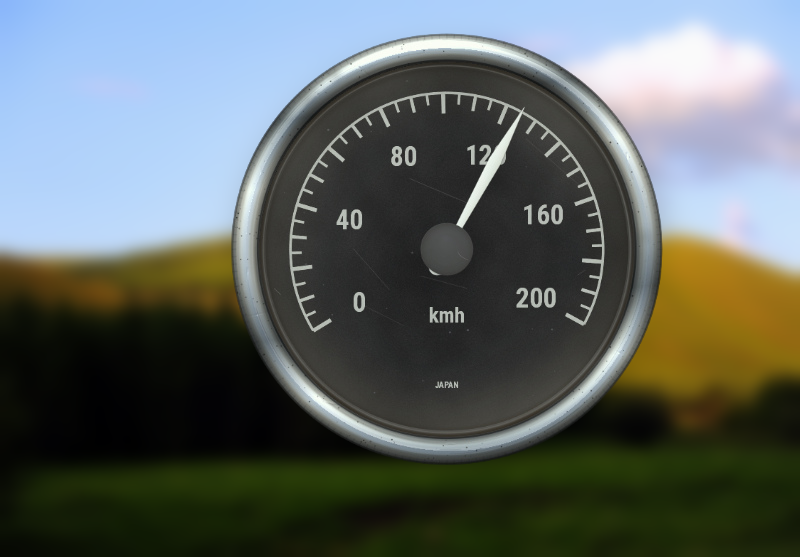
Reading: 125 km/h
